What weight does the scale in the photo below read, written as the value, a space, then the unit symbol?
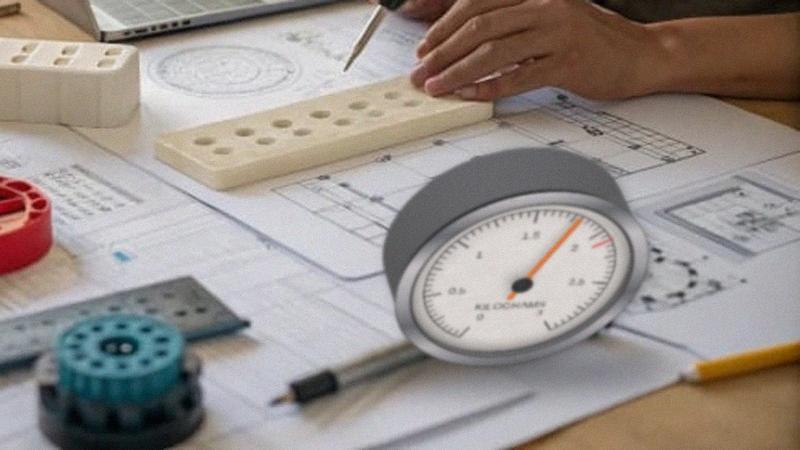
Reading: 1.75 kg
